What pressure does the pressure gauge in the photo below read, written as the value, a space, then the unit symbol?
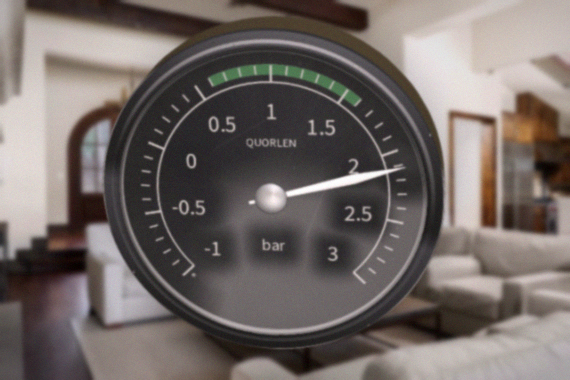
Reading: 2.1 bar
